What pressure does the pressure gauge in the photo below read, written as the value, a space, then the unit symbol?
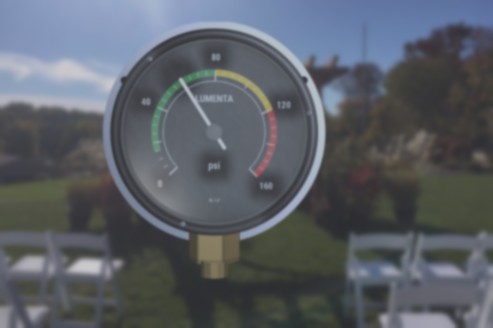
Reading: 60 psi
